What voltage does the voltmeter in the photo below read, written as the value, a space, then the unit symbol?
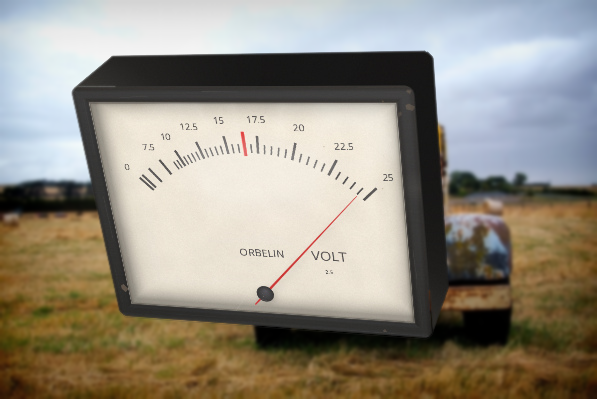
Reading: 24.5 V
